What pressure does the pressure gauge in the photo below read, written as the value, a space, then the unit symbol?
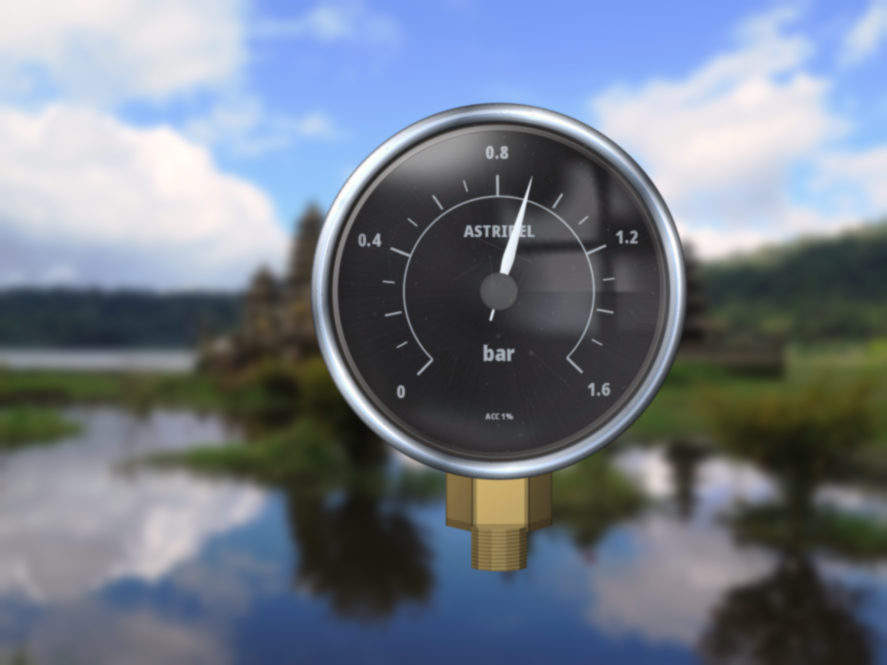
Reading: 0.9 bar
